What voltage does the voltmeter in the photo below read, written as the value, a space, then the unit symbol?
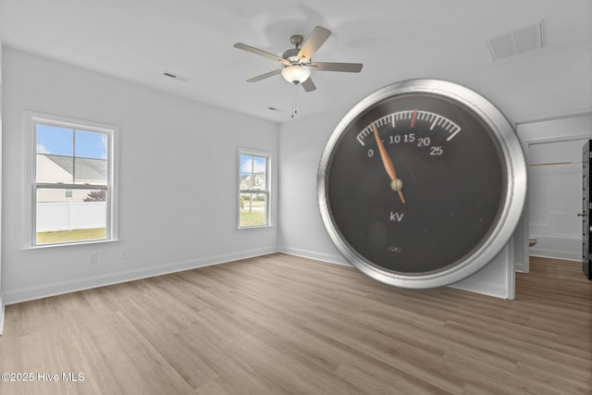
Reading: 5 kV
